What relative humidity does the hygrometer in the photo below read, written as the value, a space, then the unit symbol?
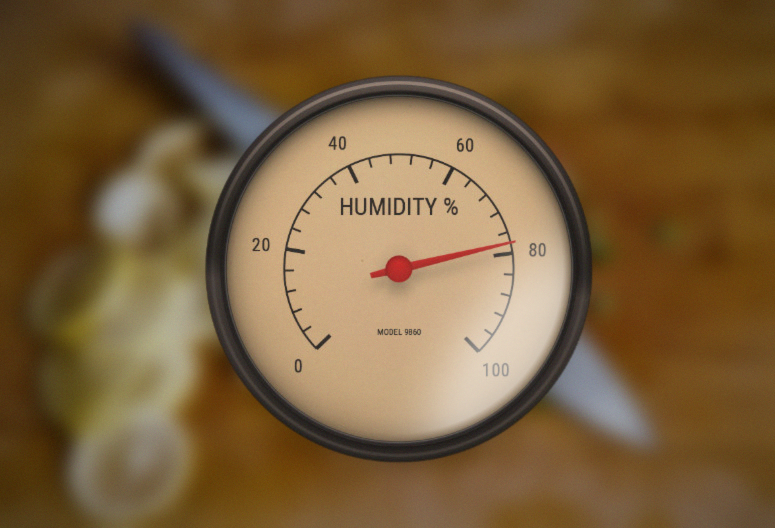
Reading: 78 %
